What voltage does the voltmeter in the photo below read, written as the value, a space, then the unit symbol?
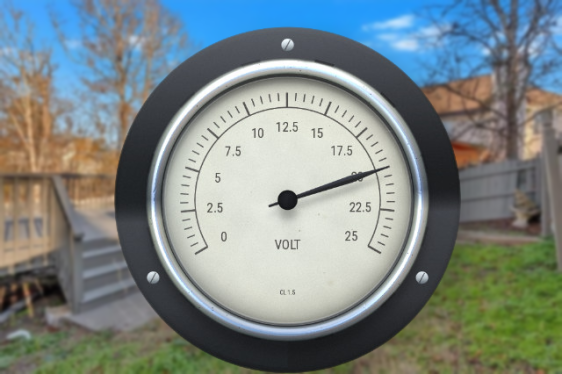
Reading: 20 V
